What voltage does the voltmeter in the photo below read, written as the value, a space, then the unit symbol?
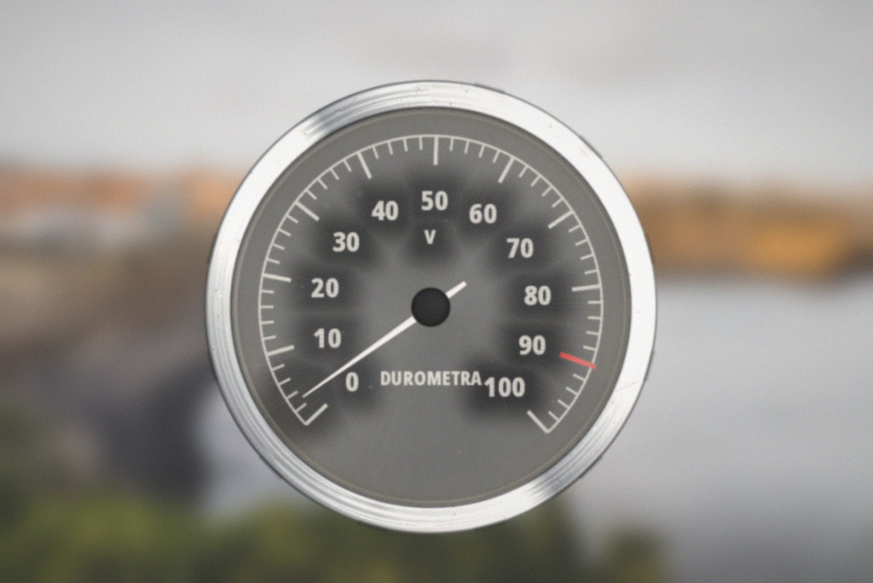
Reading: 3 V
